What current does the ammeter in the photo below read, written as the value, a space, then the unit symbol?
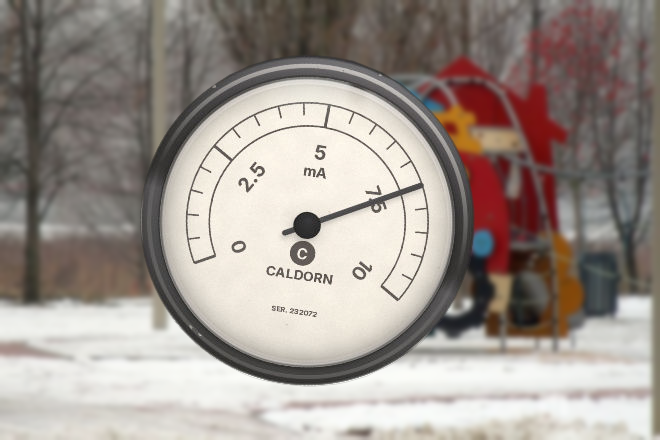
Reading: 7.5 mA
